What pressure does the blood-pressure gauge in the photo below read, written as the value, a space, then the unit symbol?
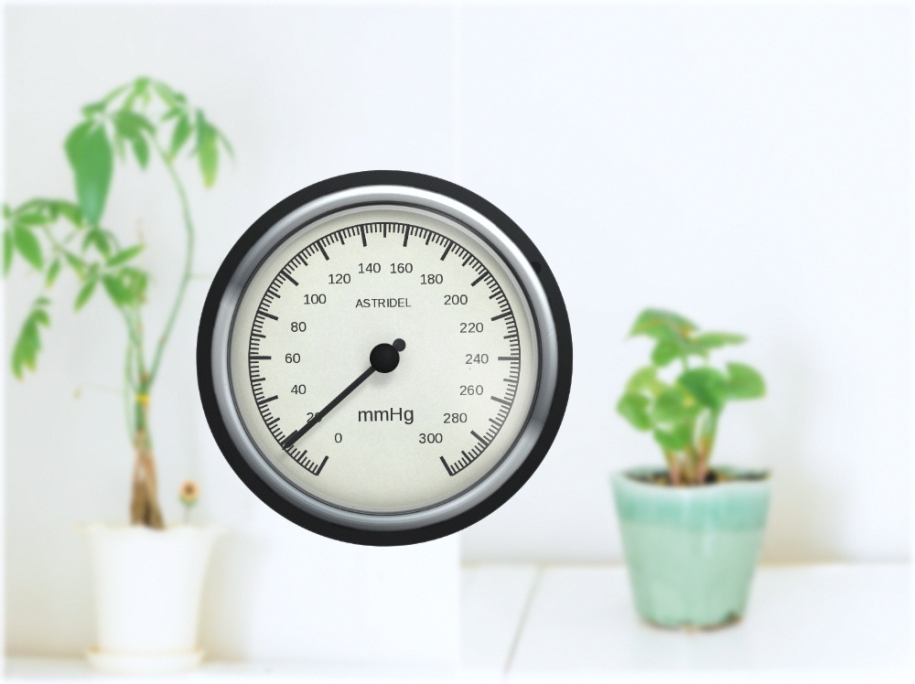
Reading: 18 mmHg
